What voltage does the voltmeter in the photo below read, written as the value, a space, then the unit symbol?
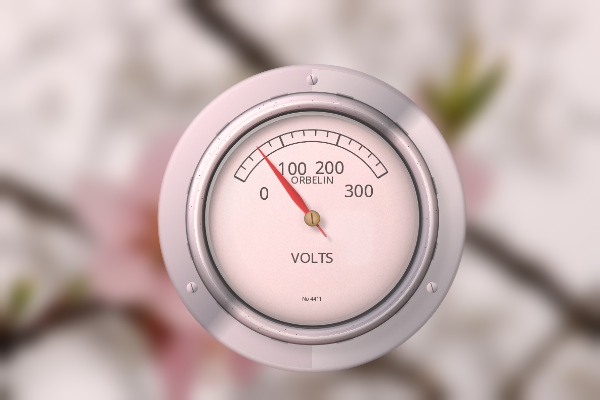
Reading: 60 V
